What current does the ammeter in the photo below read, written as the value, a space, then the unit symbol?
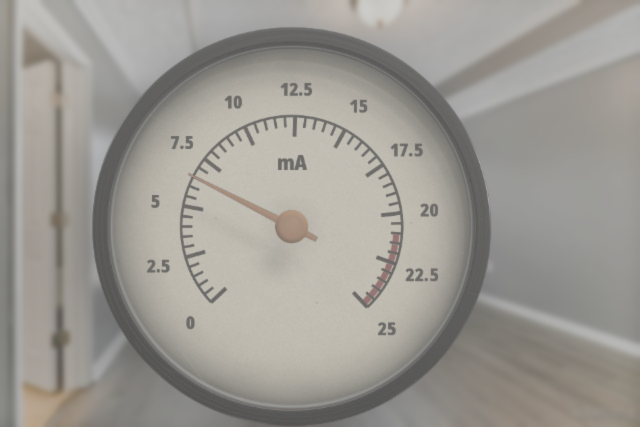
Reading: 6.5 mA
